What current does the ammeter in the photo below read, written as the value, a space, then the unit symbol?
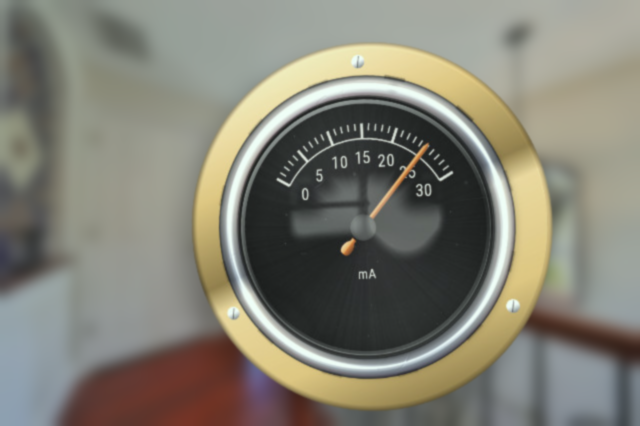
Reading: 25 mA
